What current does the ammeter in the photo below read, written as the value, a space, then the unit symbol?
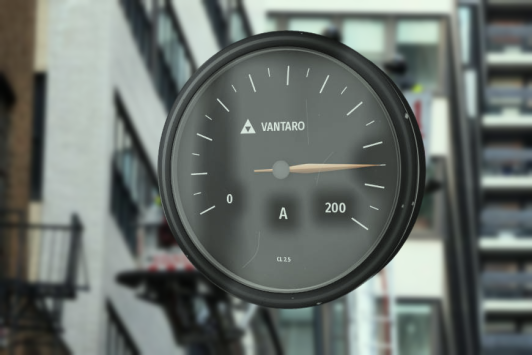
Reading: 170 A
